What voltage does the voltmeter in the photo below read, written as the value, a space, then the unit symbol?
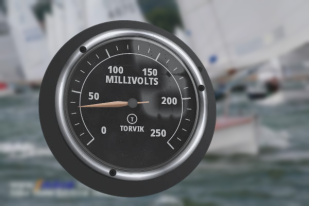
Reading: 35 mV
